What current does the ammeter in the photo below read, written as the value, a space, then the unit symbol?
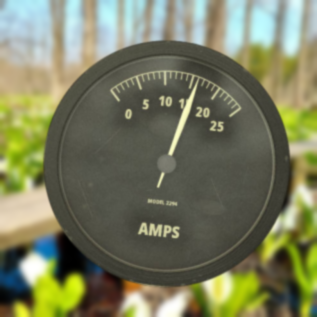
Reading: 16 A
